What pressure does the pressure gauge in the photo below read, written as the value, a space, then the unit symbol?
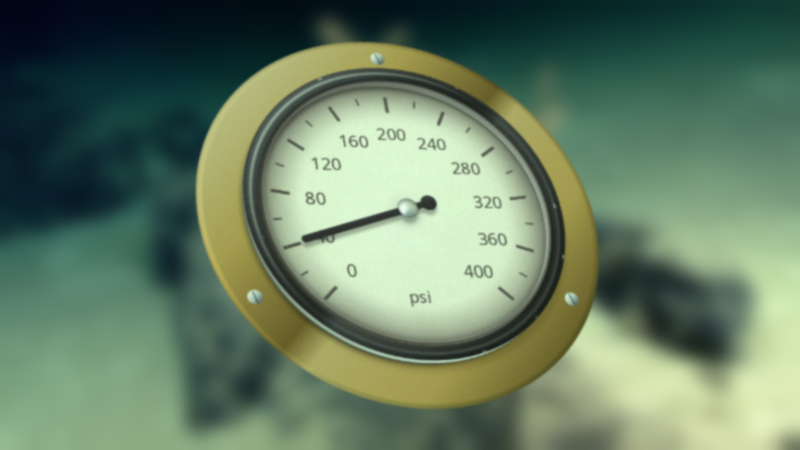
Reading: 40 psi
